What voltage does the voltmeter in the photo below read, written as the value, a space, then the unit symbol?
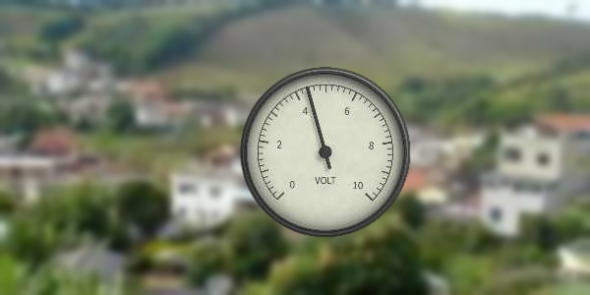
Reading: 4.4 V
